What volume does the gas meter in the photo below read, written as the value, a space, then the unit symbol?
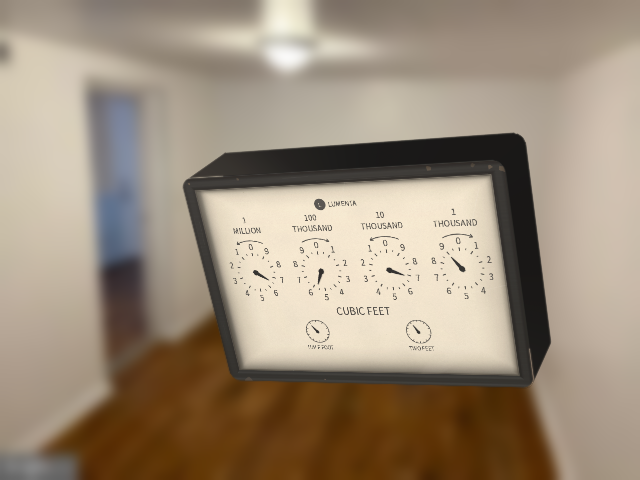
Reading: 656900 ft³
